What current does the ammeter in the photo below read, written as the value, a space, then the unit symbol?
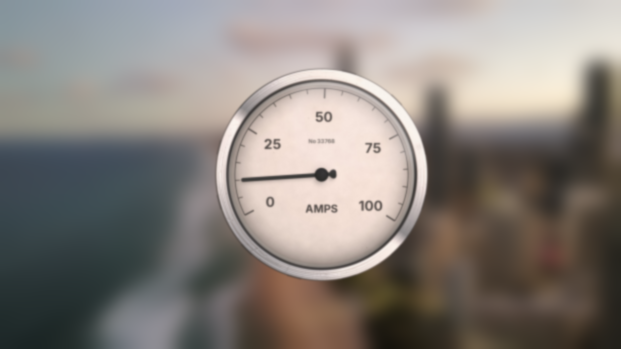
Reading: 10 A
